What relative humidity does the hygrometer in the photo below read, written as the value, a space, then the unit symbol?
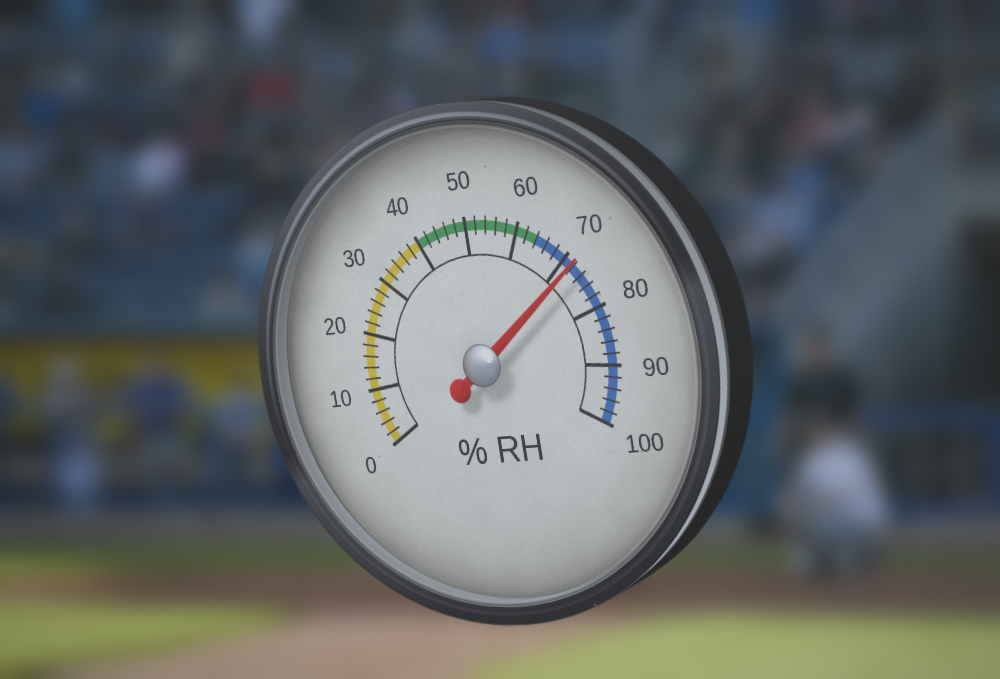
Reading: 72 %
